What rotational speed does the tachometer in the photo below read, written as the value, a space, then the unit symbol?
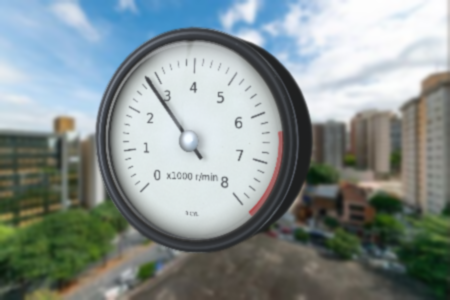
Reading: 2800 rpm
